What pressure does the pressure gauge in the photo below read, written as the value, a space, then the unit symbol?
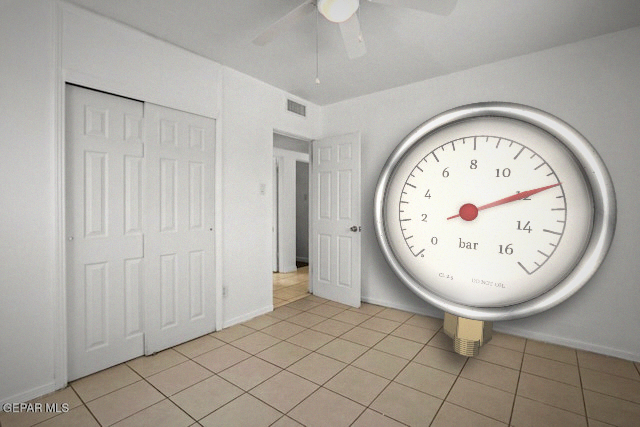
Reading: 12 bar
